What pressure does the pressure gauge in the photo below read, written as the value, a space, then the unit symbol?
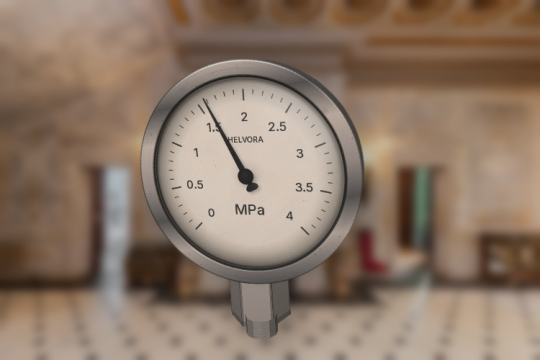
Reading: 1.6 MPa
